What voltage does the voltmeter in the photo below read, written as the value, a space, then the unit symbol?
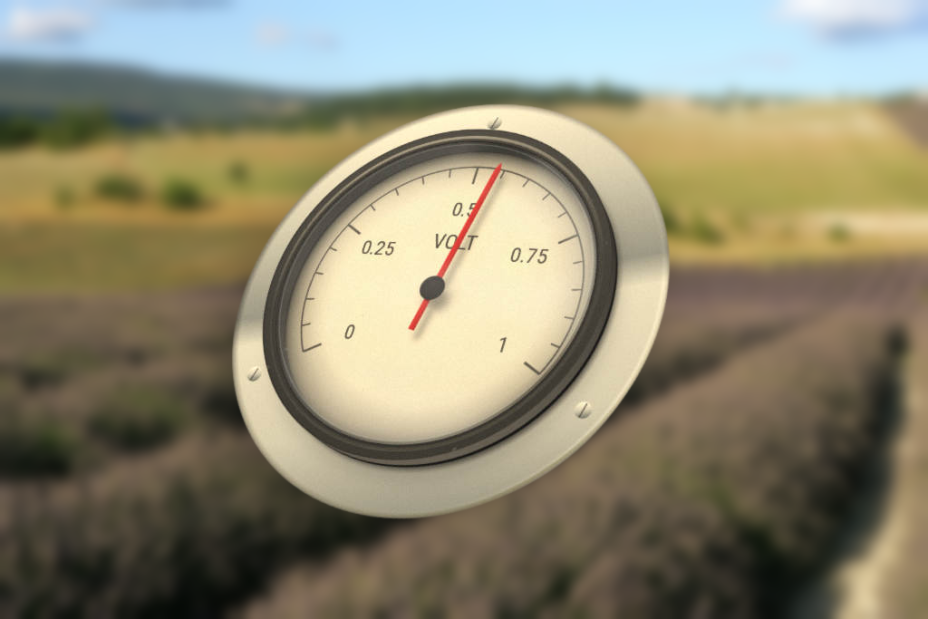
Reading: 0.55 V
